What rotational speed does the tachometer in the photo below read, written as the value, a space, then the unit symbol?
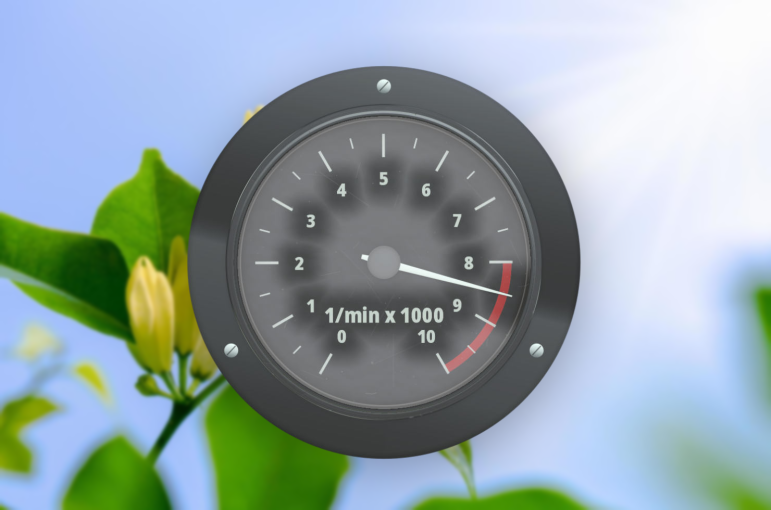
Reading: 8500 rpm
